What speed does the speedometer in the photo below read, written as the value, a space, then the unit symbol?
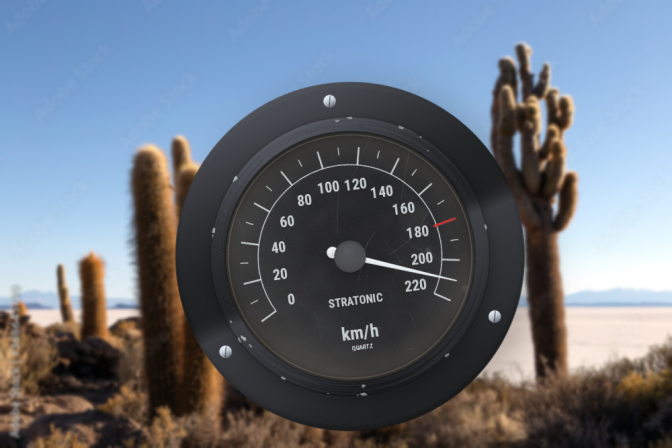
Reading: 210 km/h
